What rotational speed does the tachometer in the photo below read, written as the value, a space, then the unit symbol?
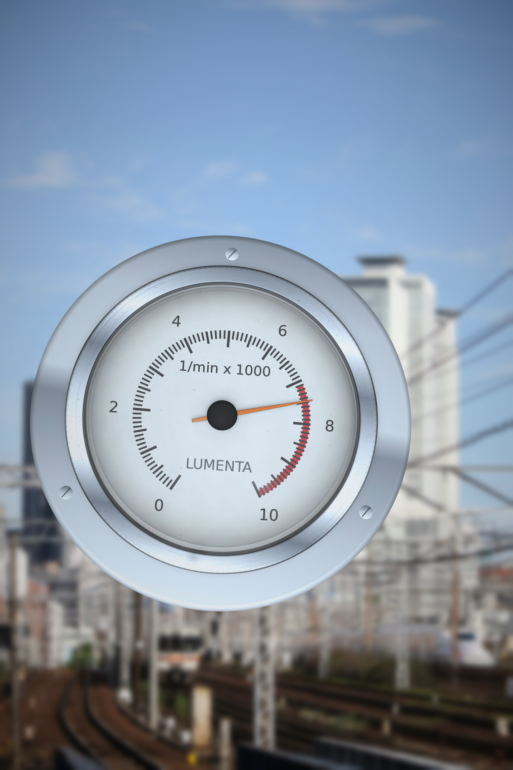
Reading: 7500 rpm
